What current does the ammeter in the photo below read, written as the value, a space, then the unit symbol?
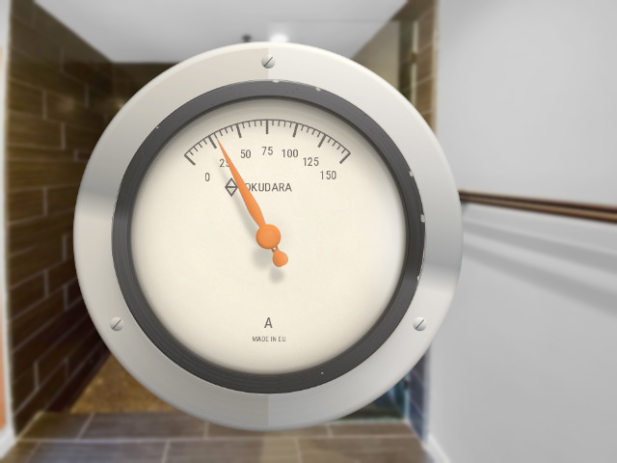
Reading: 30 A
